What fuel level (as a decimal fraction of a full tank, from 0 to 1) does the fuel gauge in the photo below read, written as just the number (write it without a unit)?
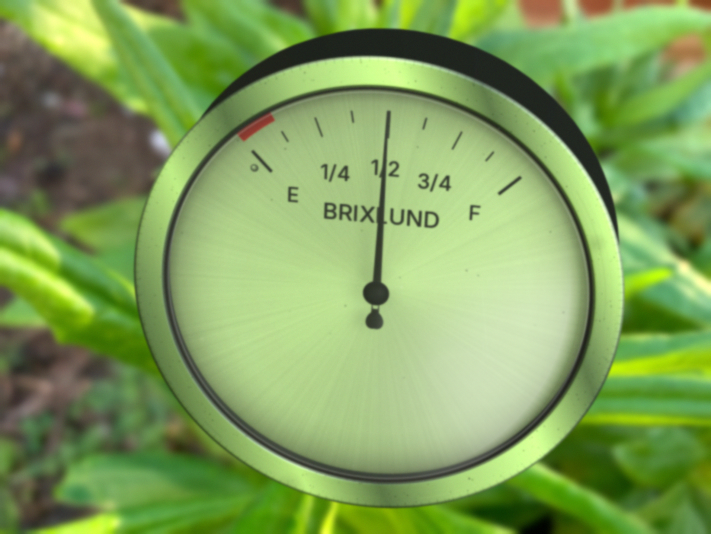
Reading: 0.5
